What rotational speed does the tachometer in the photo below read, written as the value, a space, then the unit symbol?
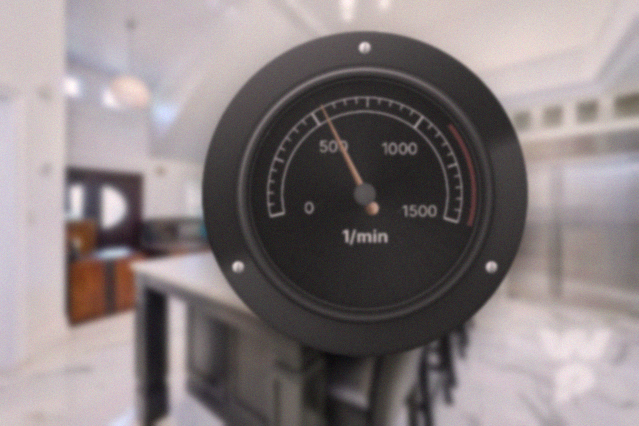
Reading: 550 rpm
